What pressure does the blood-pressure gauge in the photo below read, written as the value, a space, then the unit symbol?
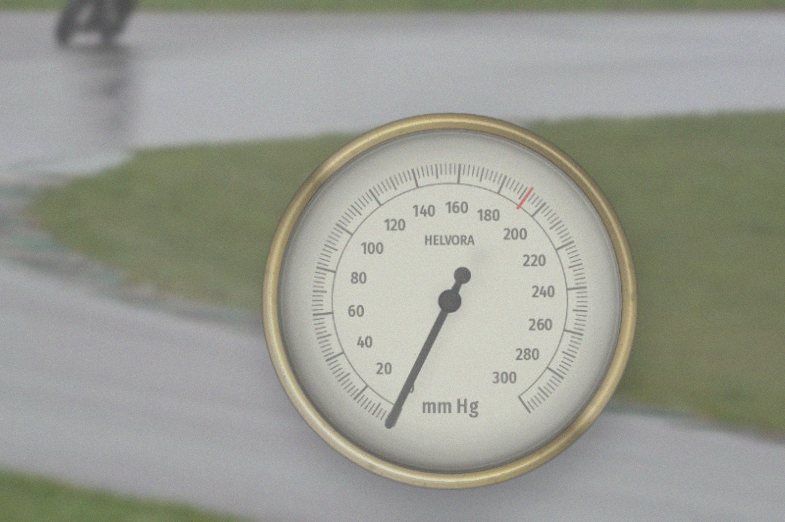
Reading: 2 mmHg
